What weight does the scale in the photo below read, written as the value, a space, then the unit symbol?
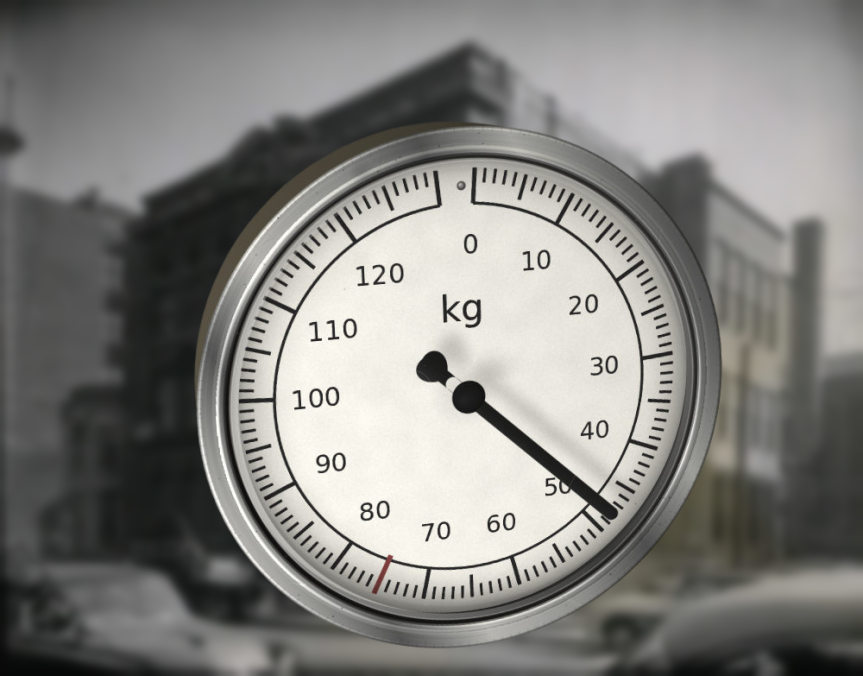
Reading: 48 kg
